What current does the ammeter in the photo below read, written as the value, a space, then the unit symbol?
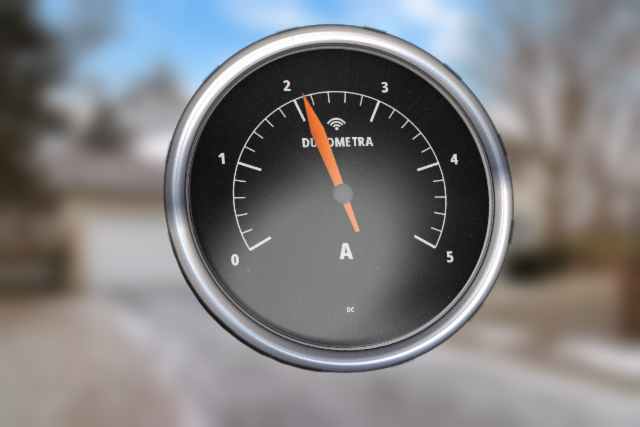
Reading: 2.1 A
